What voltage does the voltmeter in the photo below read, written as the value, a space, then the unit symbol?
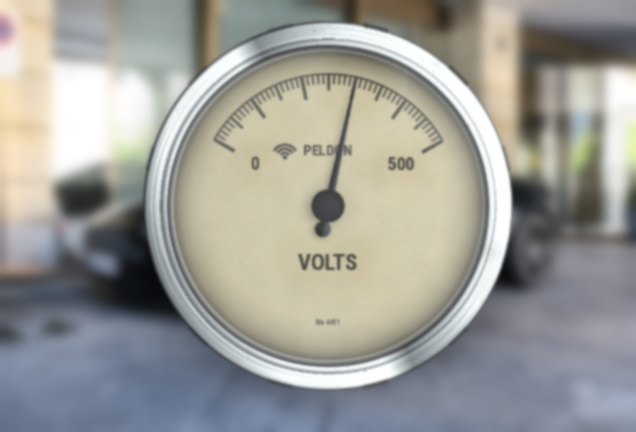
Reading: 300 V
